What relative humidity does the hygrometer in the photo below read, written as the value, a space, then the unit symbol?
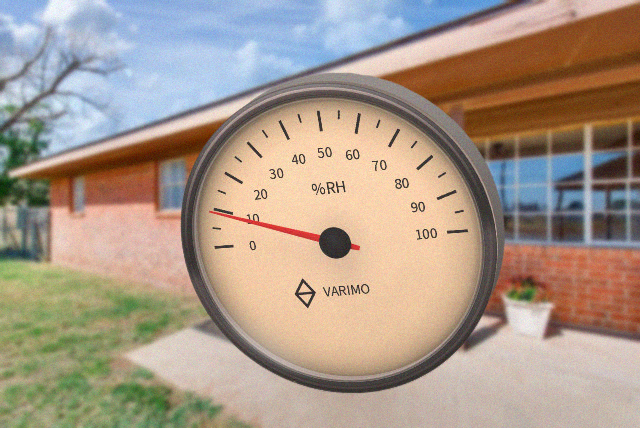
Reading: 10 %
